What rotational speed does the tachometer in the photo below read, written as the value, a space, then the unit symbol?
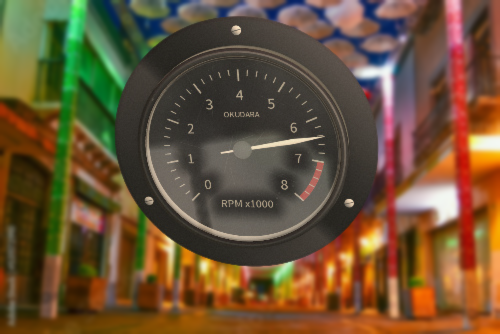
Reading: 6400 rpm
